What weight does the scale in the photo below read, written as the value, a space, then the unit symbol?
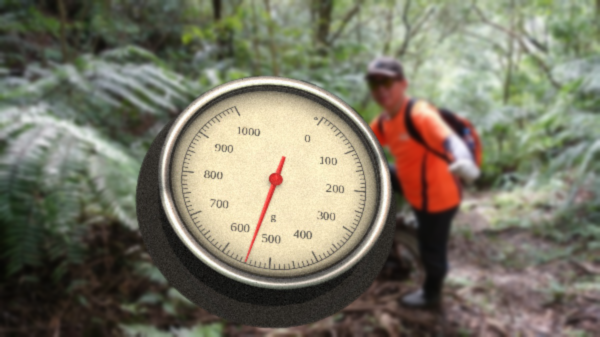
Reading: 550 g
